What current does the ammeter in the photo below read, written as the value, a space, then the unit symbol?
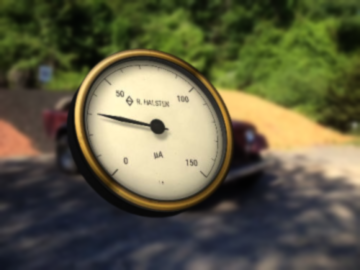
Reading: 30 µA
